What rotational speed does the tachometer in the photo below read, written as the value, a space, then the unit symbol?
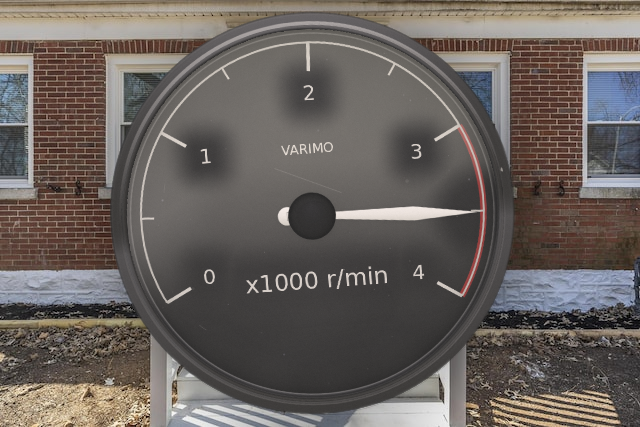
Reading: 3500 rpm
